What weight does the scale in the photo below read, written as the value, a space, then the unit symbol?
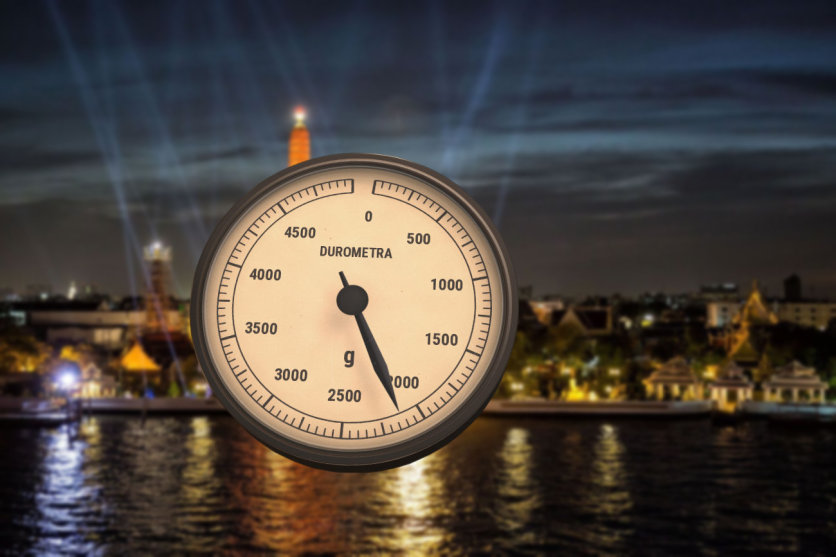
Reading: 2125 g
